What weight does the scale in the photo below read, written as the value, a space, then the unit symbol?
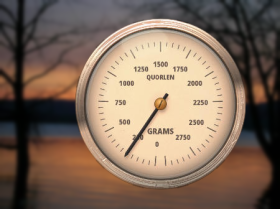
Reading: 250 g
